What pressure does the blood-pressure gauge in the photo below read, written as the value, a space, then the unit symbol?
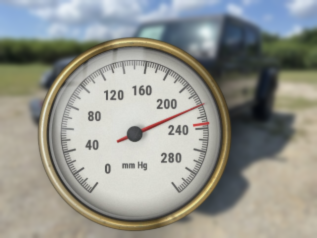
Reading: 220 mmHg
